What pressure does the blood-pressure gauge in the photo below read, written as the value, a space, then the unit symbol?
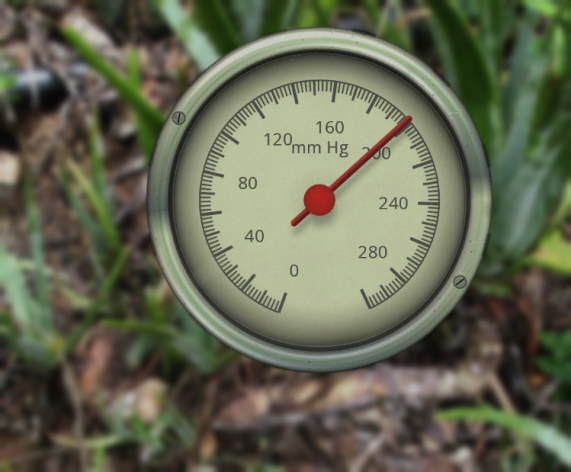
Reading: 198 mmHg
